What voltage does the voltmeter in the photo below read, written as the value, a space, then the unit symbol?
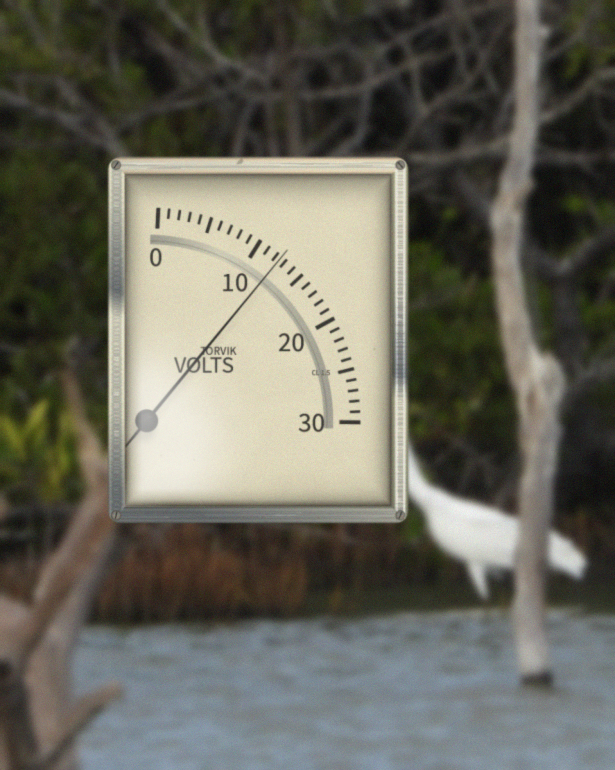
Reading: 12.5 V
